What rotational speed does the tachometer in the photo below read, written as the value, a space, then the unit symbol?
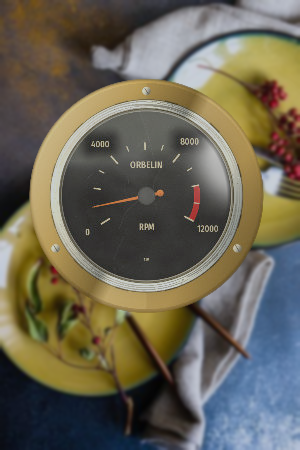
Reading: 1000 rpm
